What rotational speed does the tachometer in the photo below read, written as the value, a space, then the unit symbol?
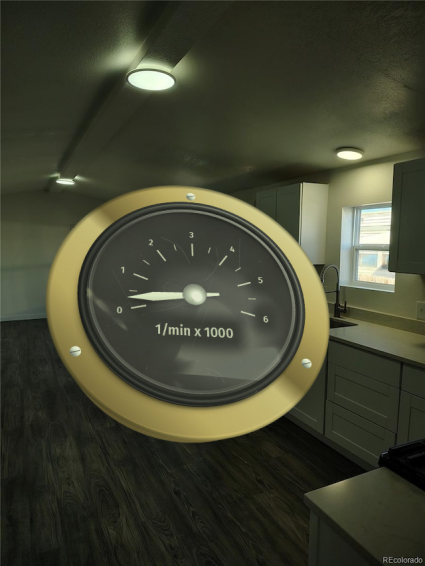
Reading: 250 rpm
